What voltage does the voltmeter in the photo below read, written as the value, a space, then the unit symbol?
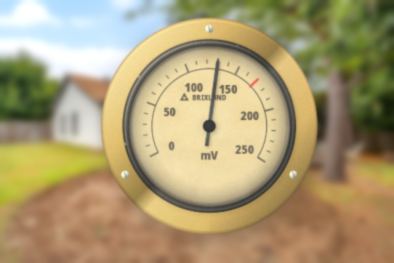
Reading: 130 mV
